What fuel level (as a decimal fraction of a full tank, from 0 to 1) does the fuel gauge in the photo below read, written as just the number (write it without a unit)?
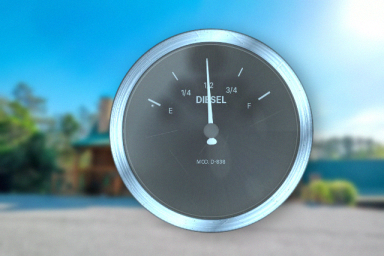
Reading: 0.5
